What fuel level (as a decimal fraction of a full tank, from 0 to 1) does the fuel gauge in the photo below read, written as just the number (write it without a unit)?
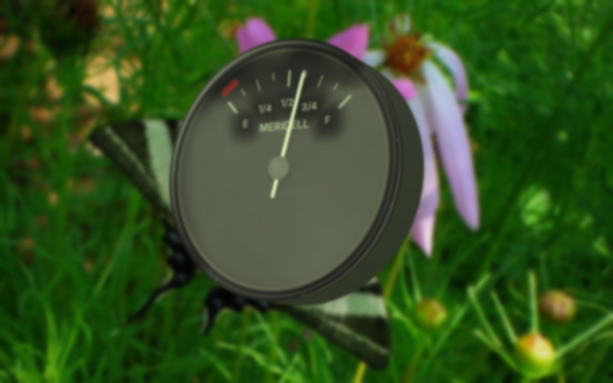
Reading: 0.625
